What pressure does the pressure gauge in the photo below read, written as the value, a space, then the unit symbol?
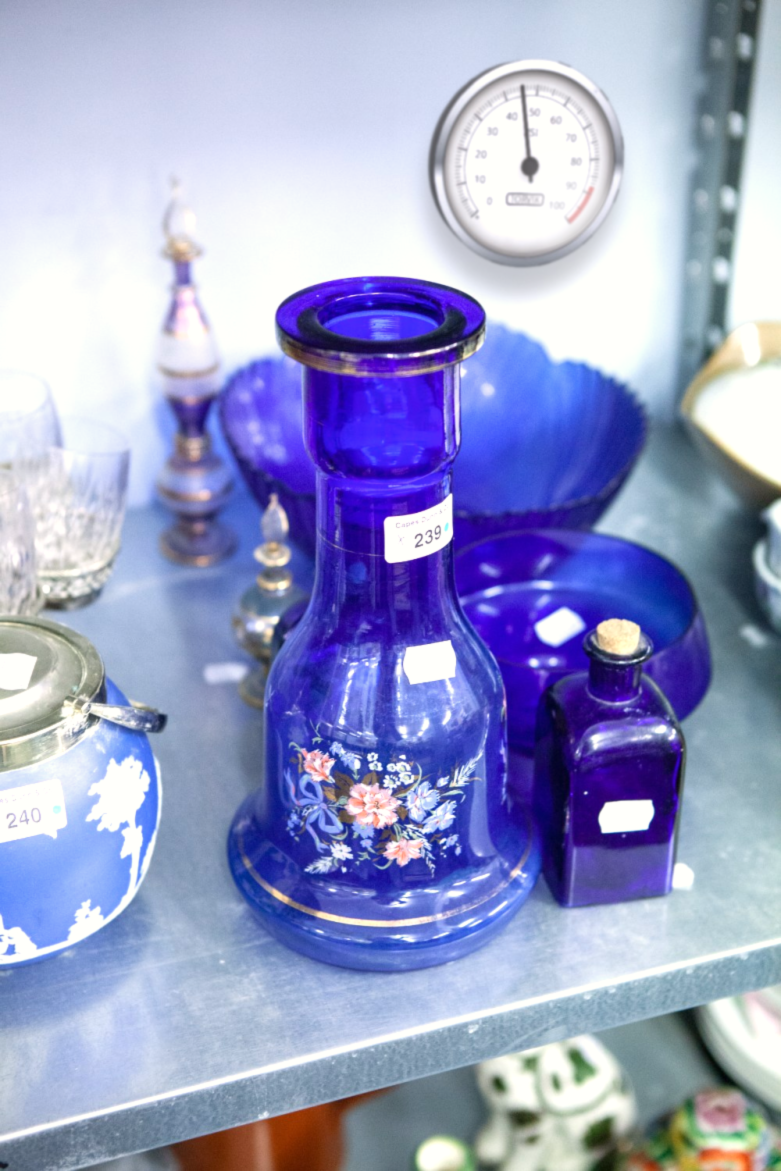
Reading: 45 psi
